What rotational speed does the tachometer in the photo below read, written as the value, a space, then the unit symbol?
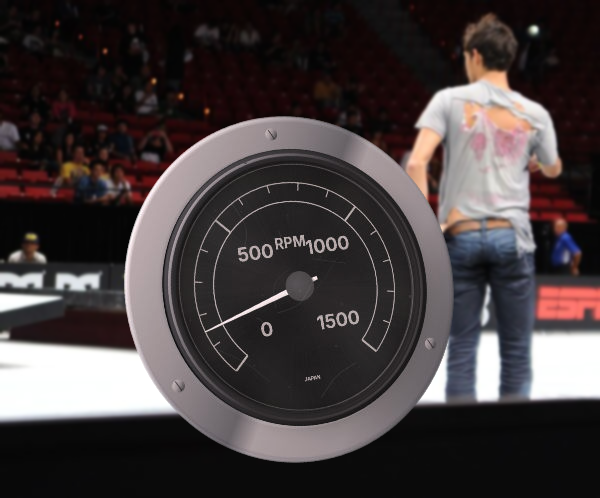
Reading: 150 rpm
